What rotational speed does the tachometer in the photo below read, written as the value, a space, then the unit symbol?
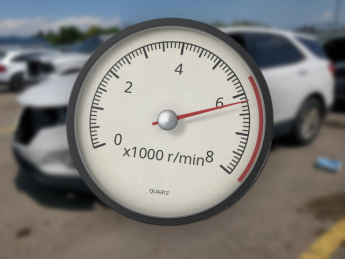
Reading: 6200 rpm
